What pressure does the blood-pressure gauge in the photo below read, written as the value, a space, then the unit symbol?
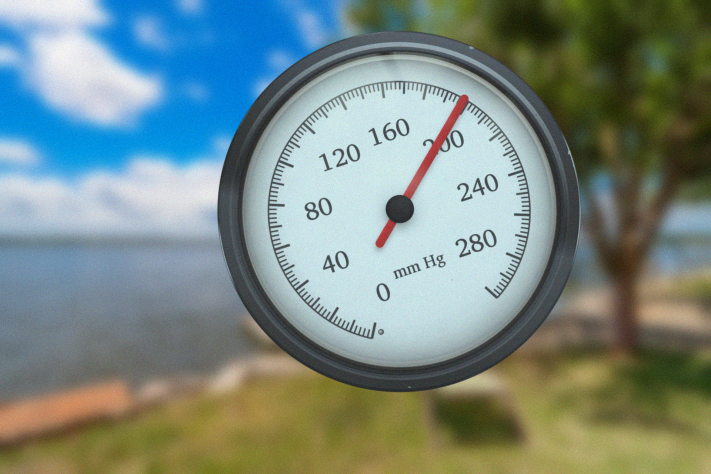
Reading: 198 mmHg
